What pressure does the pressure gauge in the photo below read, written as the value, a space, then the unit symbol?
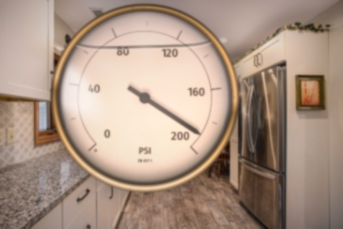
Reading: 190 psi
